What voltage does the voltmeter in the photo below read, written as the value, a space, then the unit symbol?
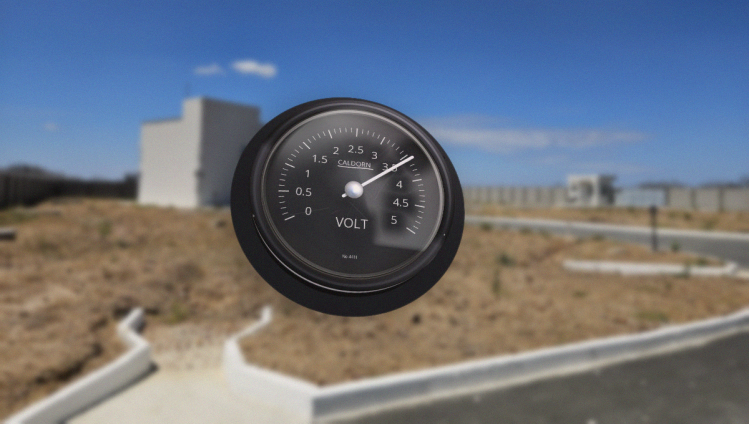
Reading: 3.6 V
